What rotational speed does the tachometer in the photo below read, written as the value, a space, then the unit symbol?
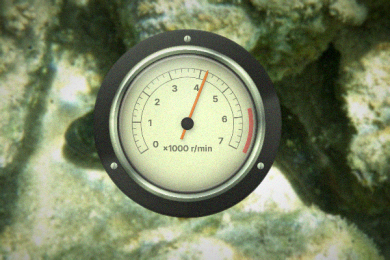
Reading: 4200 rpm
